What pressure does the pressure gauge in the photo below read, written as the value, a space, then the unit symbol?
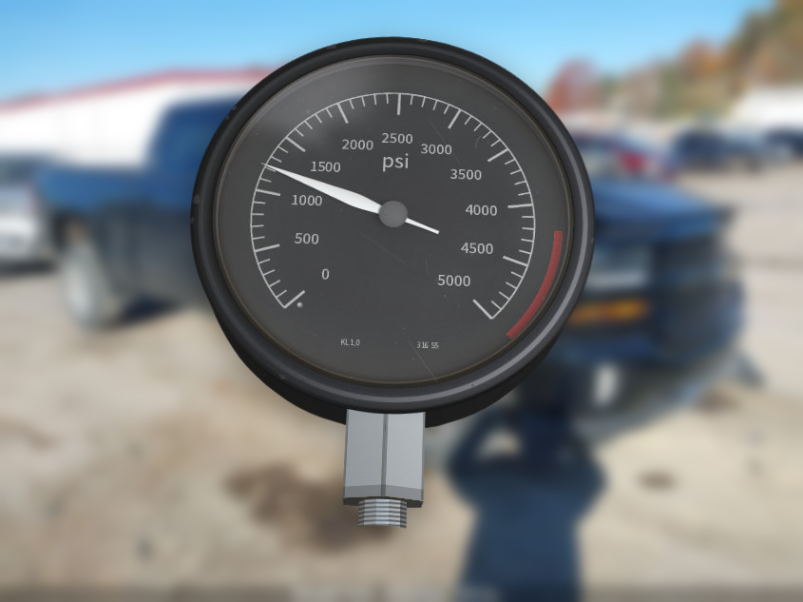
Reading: 1200 psi
